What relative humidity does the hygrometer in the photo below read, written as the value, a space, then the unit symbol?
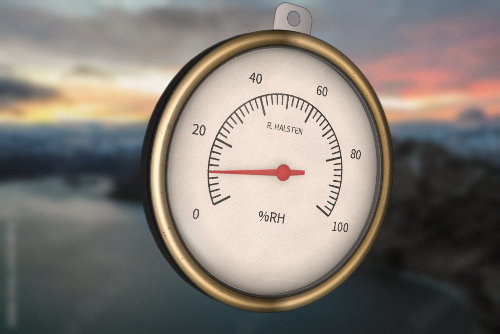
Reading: 10 %
